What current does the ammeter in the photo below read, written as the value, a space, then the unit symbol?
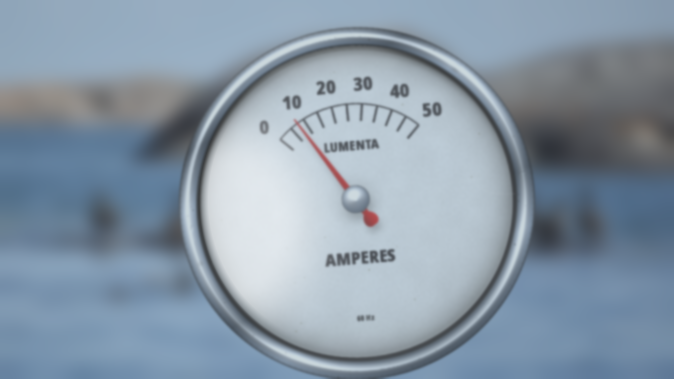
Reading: 7.5 A
